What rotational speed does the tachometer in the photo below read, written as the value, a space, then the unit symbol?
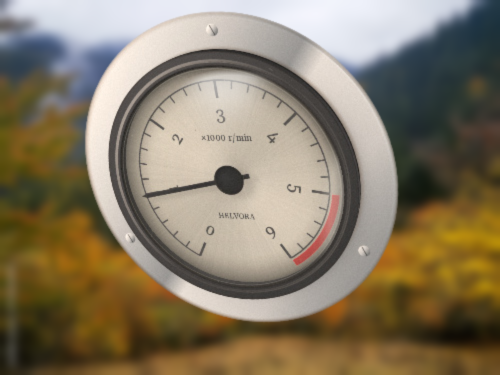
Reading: 1000 rpm
